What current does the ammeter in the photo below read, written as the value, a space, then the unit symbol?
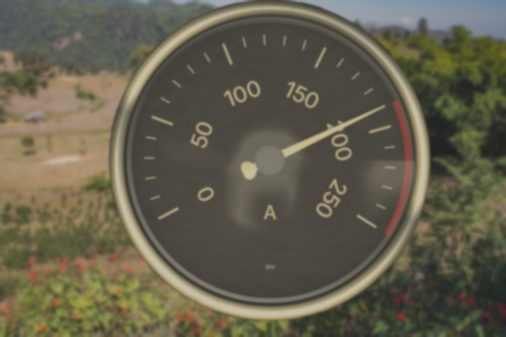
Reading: 190 A
